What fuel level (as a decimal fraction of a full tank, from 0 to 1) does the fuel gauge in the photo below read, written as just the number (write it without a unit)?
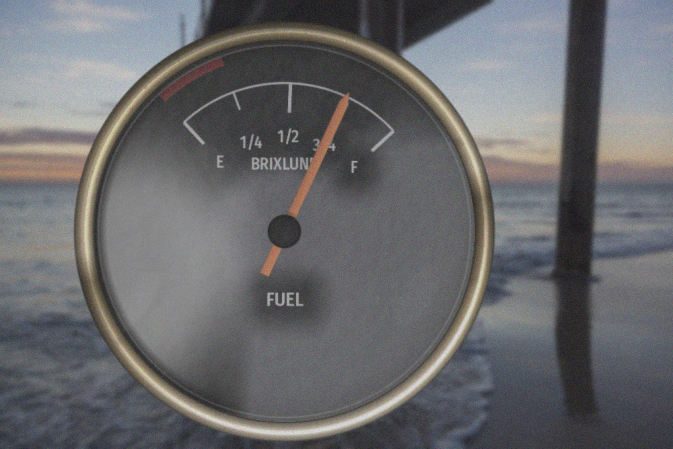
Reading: 0.75
